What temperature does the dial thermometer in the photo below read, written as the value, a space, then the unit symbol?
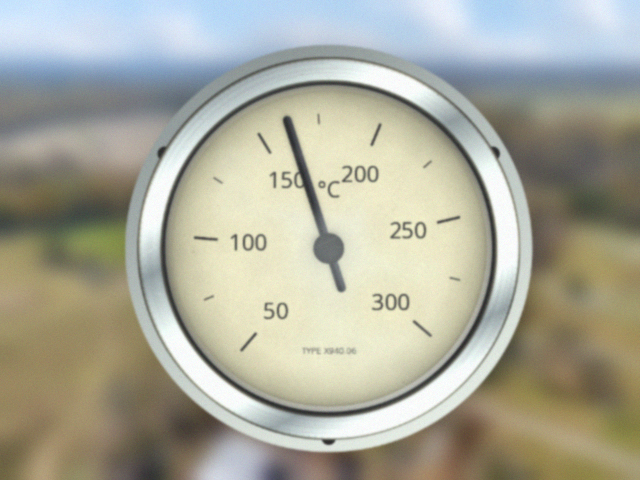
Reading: 162.5 °C
